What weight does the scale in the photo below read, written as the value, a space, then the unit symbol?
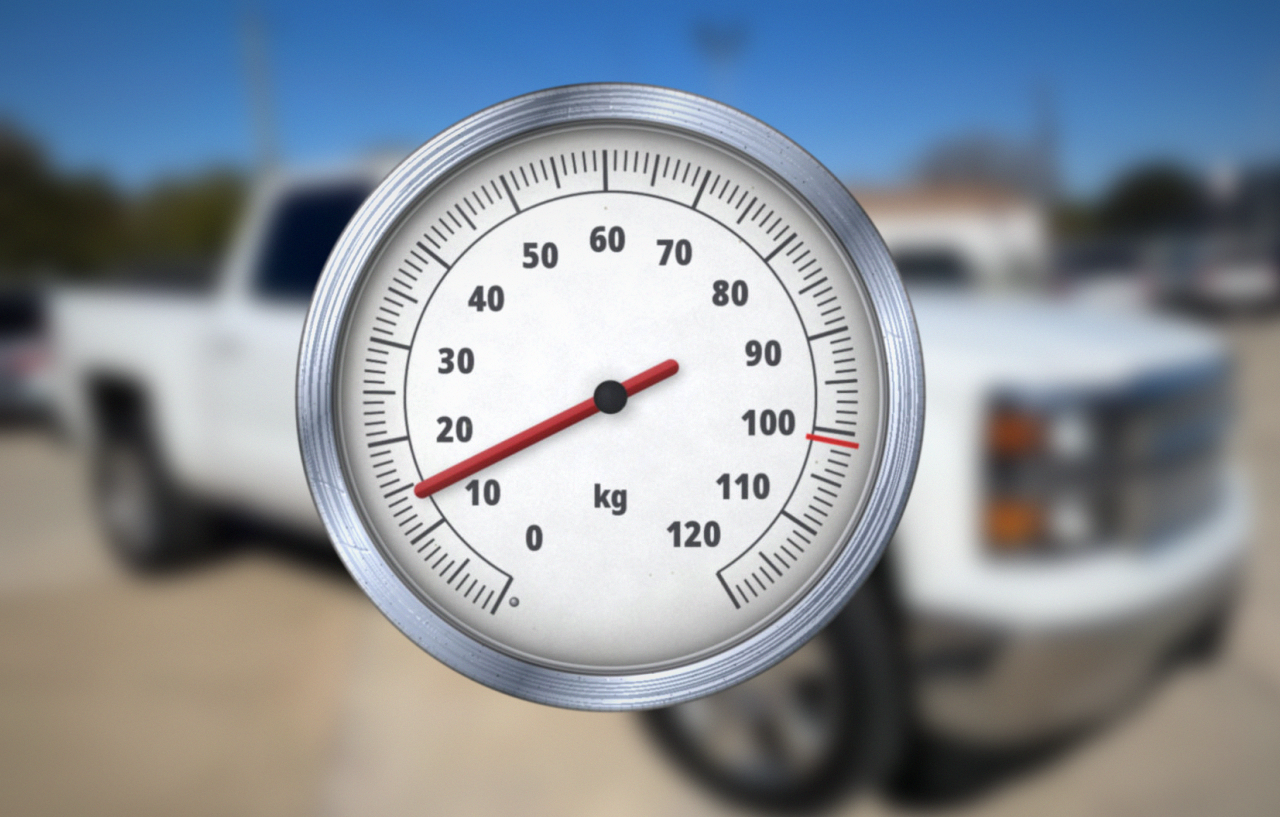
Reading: 14 kg
